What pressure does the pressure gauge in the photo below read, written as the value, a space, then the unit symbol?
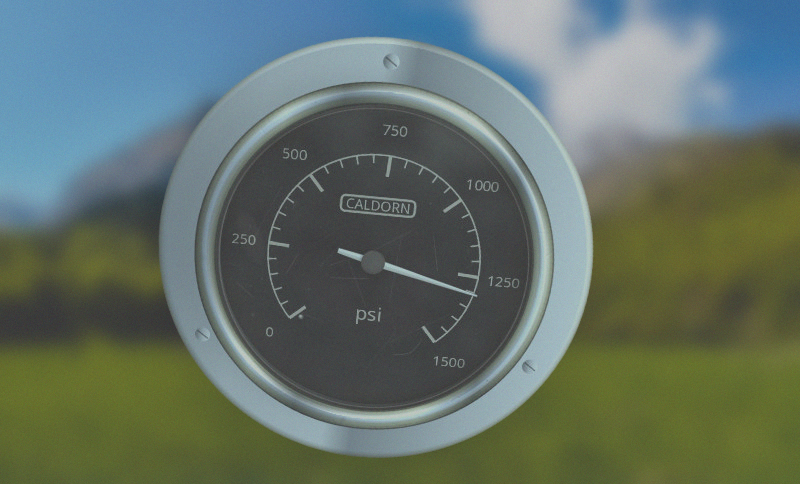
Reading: 1300 psi
